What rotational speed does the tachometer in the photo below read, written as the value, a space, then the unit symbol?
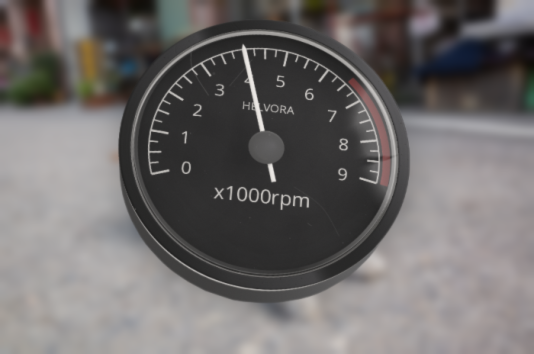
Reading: 4000 rpm
